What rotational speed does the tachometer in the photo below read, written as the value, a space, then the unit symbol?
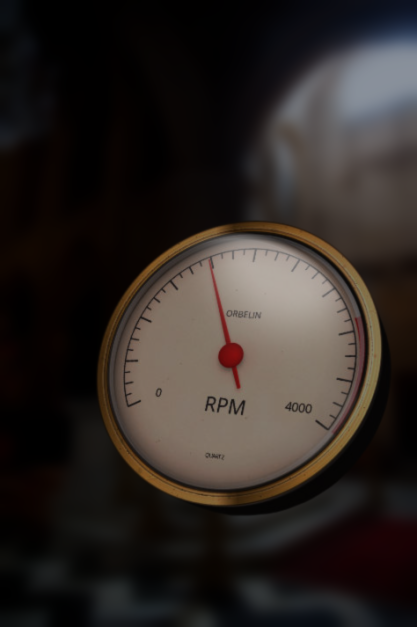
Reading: 1600 rpm
